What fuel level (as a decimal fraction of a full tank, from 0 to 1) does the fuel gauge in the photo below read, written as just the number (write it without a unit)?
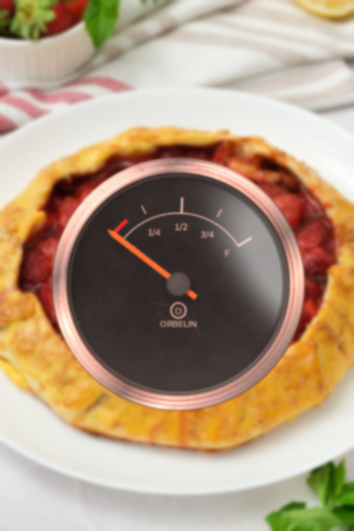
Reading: 0
